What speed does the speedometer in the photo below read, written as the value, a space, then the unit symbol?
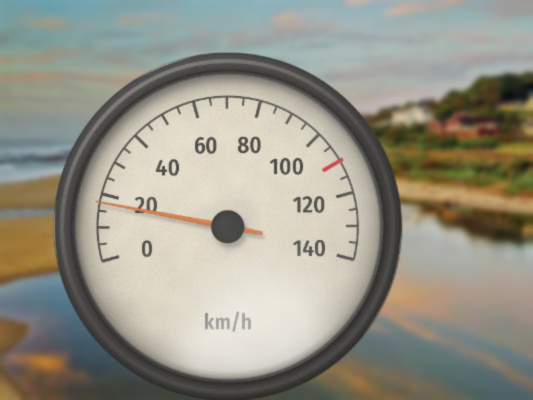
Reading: 17.5 km/h
